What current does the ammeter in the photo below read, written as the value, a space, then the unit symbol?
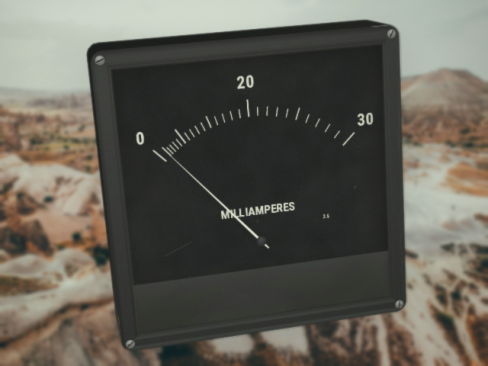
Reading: 5 mA
